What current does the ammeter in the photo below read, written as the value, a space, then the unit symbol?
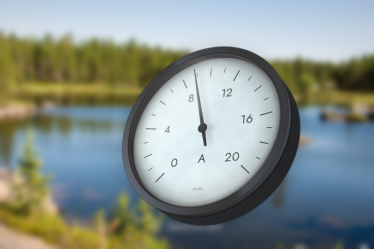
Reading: 9 A
